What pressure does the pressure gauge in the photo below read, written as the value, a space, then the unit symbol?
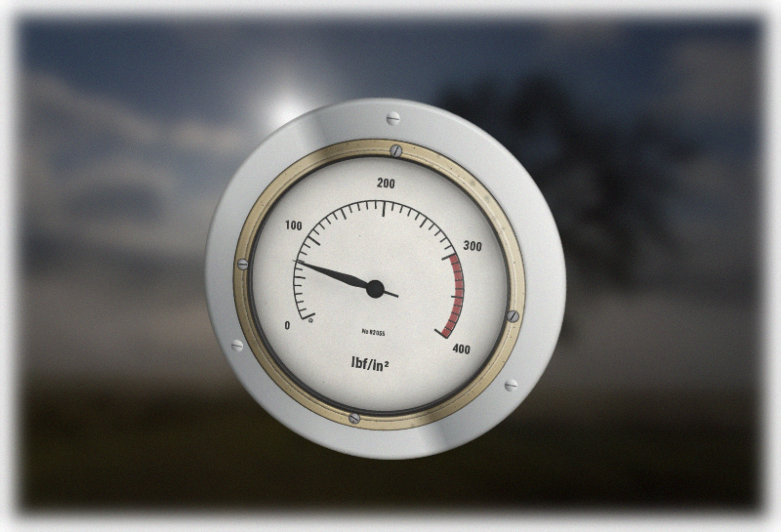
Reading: 70 psi
